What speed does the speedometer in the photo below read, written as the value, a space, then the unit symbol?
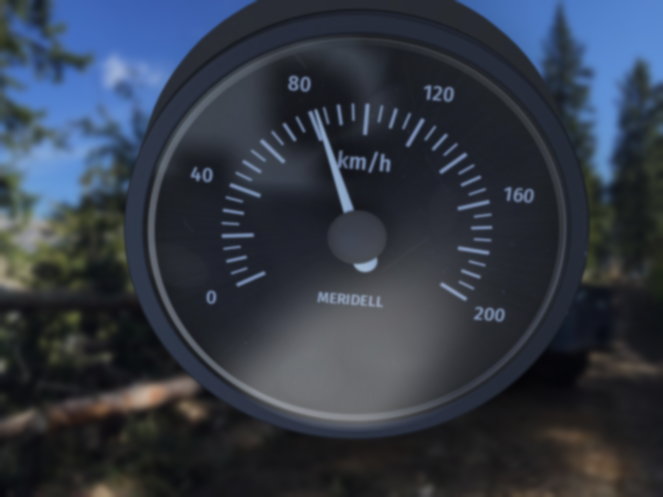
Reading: 82.5 km/h
